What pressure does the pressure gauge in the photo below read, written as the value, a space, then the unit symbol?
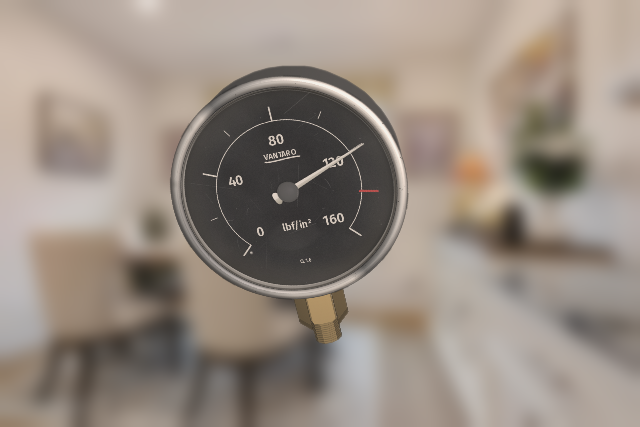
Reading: 120 psi
